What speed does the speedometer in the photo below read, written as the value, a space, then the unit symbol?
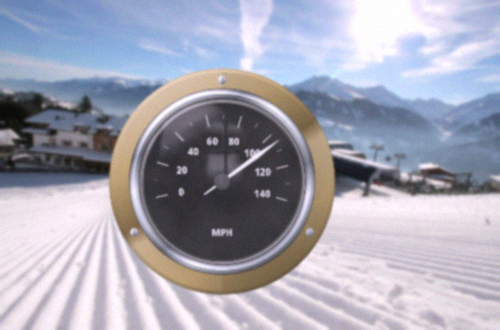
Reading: 105 mph
